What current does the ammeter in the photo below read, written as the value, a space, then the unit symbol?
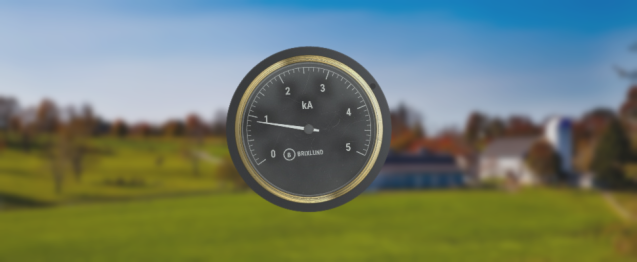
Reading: 0.9 kA
